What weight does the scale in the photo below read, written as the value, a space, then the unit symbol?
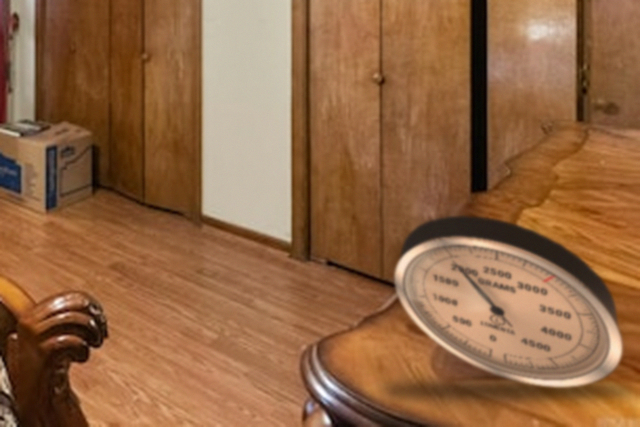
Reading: 2000 g
